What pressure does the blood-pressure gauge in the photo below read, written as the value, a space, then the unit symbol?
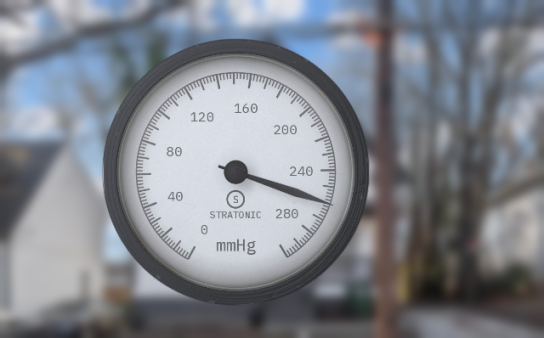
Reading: 260 mmHg
